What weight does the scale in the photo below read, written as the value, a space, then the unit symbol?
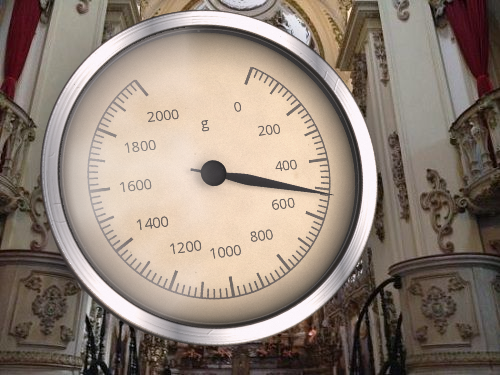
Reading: 520 g
